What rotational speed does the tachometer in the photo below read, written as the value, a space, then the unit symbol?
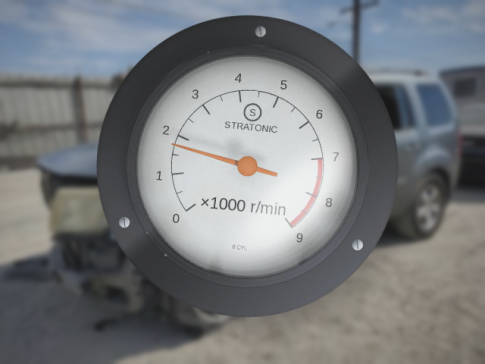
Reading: 1750 rpm
